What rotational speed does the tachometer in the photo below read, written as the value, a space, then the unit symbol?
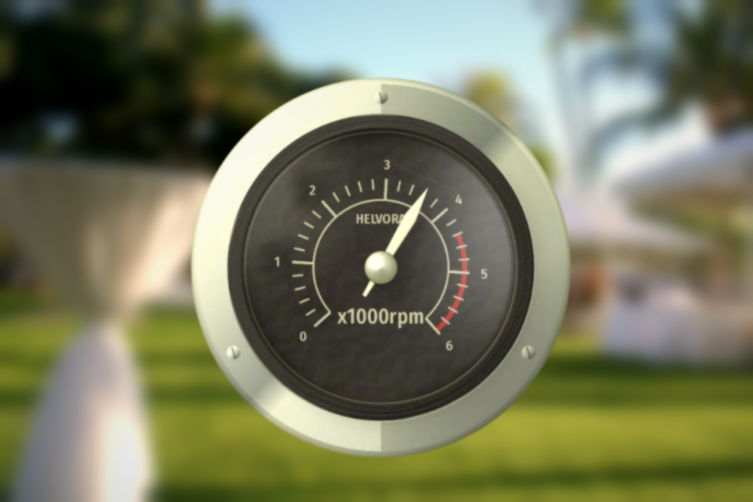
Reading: 3600 rpm
